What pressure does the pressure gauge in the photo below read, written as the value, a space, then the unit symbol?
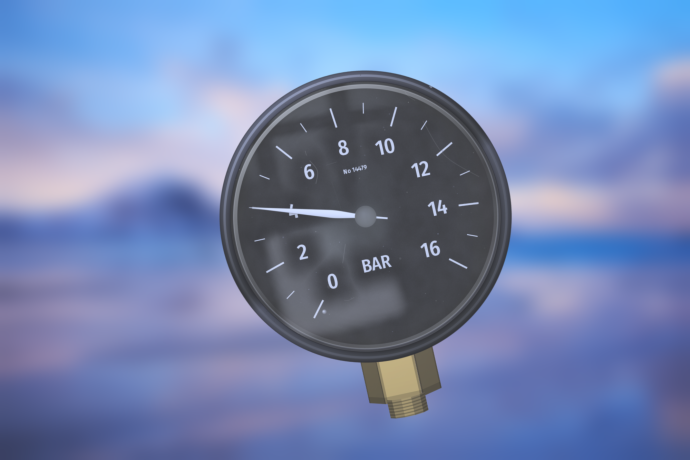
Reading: 4 bar
